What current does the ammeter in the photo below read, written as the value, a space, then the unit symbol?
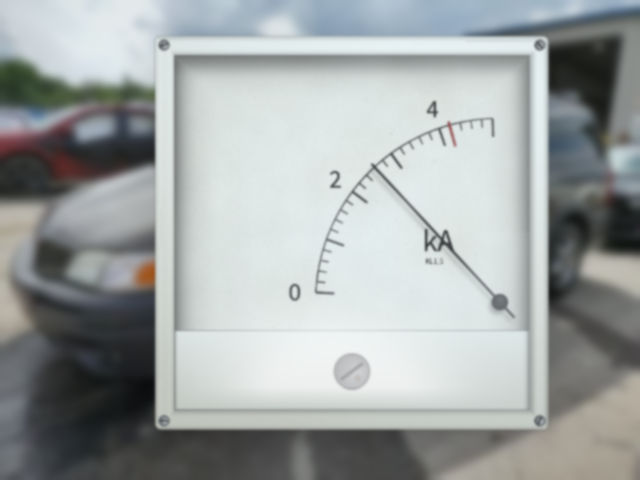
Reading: 2.6 kA
